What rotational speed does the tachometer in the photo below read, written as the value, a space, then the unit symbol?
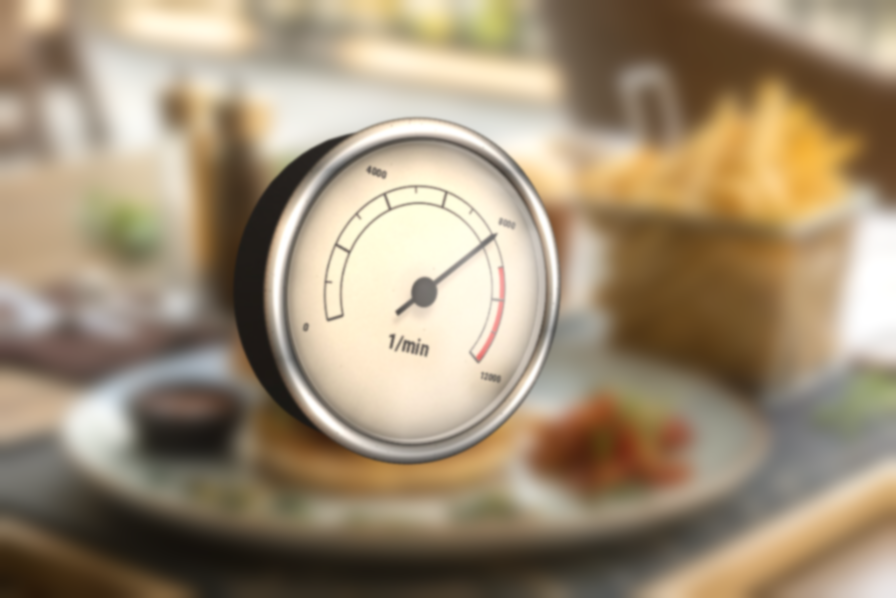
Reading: 8000 rpm
